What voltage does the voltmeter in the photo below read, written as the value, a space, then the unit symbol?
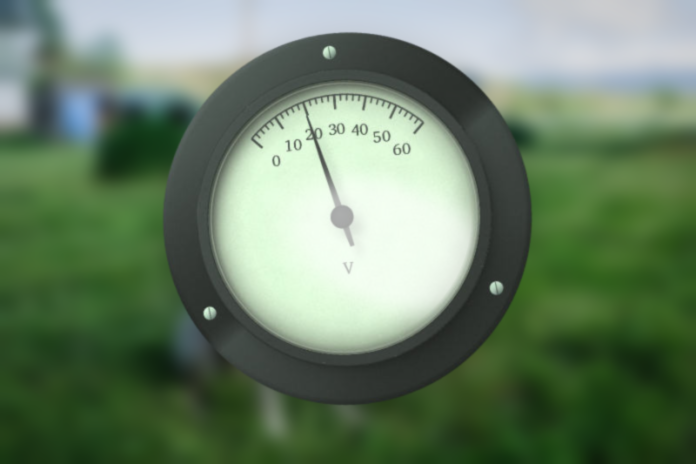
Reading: 20 V
